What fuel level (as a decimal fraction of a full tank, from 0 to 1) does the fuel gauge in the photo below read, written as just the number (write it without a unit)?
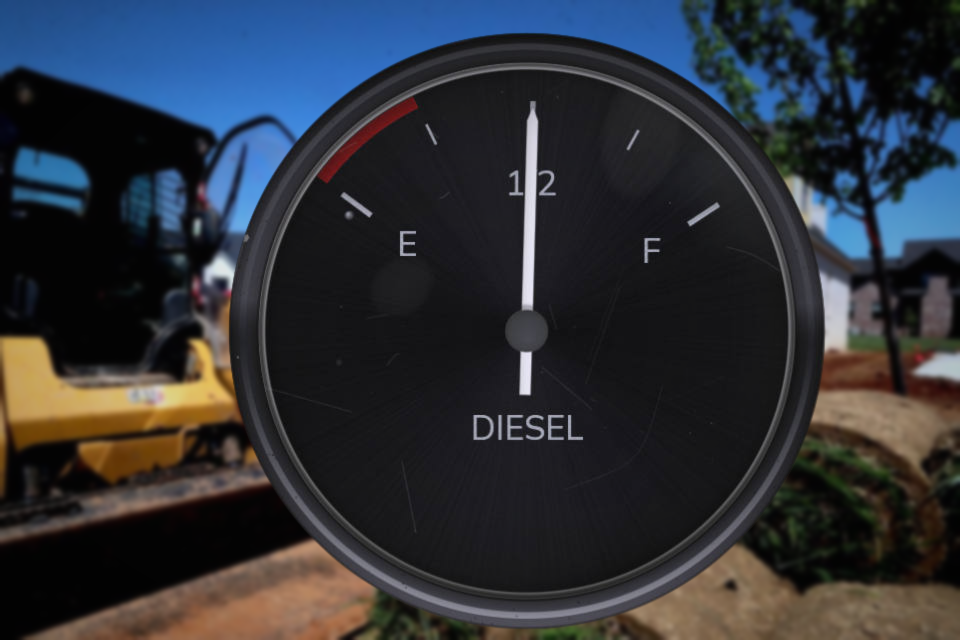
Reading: 0.5
